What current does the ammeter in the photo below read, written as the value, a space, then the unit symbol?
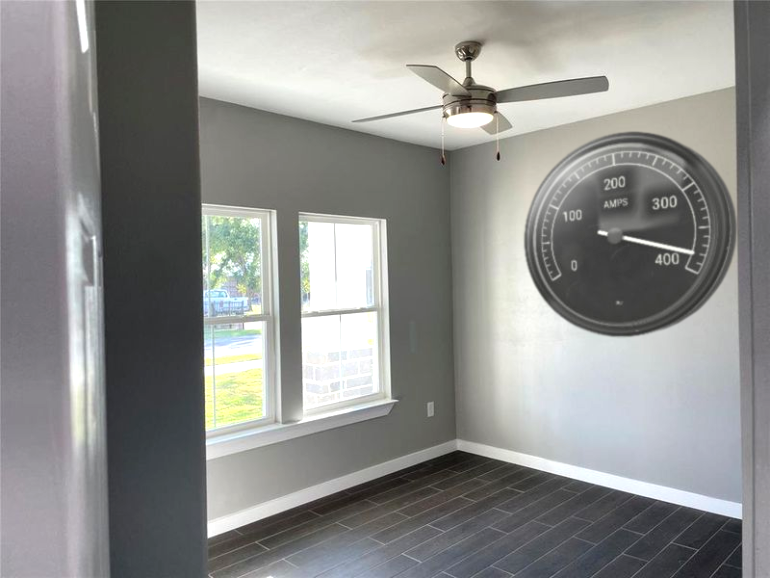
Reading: 380 A
